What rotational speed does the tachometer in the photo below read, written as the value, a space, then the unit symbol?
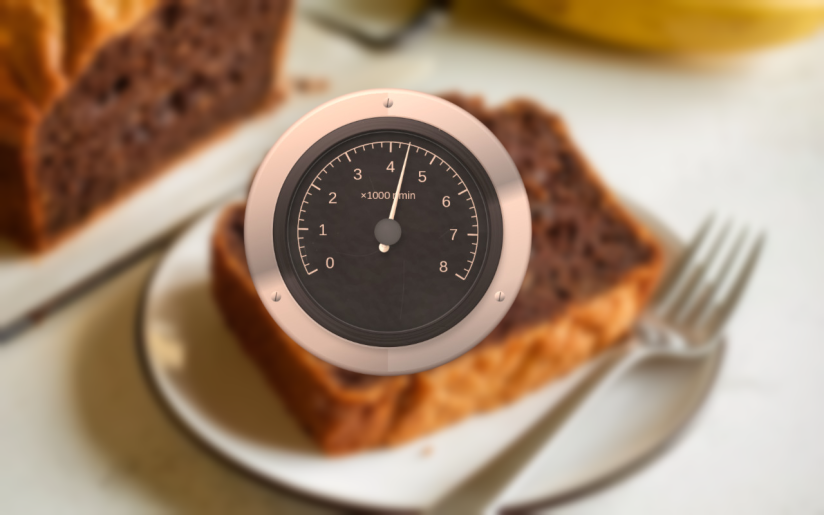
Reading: 4400 rpm
